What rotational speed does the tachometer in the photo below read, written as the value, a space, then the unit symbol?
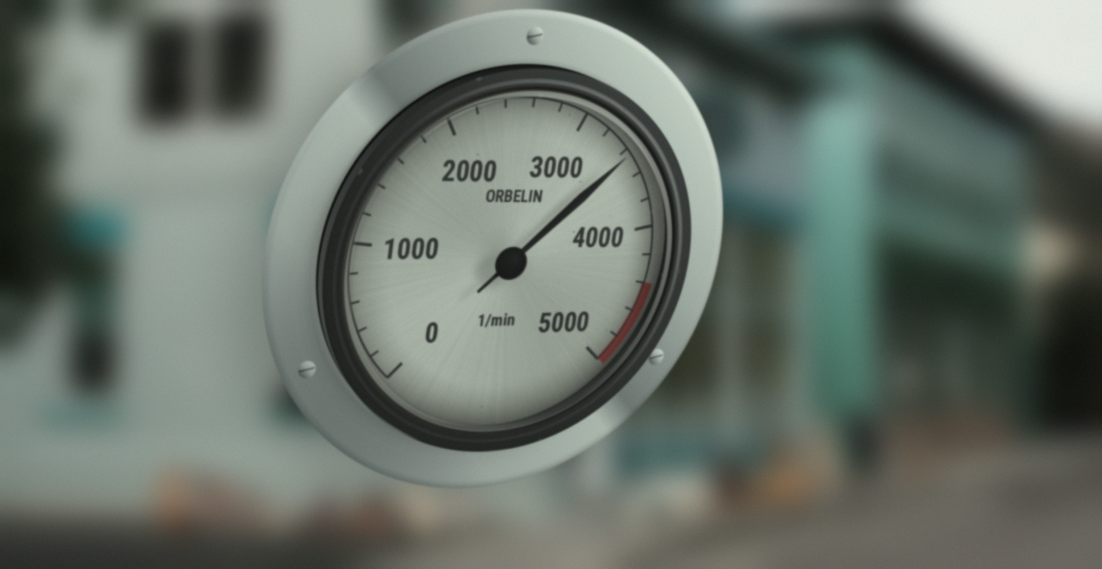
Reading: 3400 rpm
